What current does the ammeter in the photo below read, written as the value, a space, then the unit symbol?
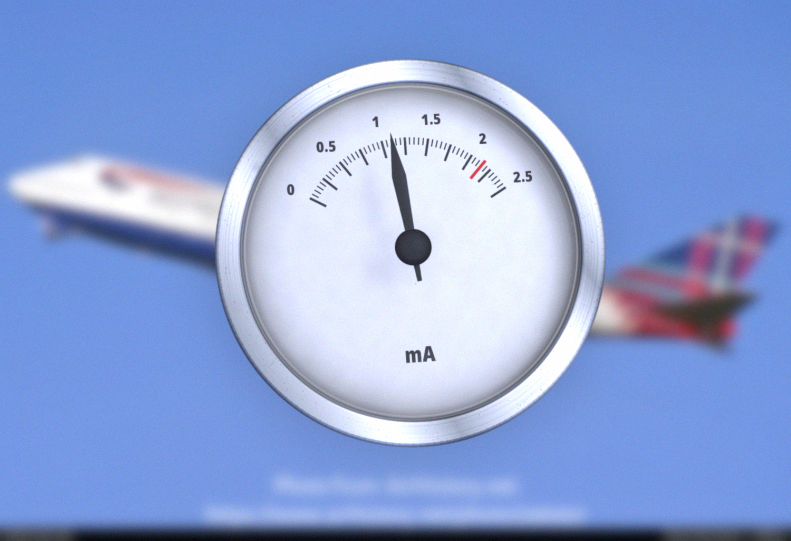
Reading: 1.1 mA
